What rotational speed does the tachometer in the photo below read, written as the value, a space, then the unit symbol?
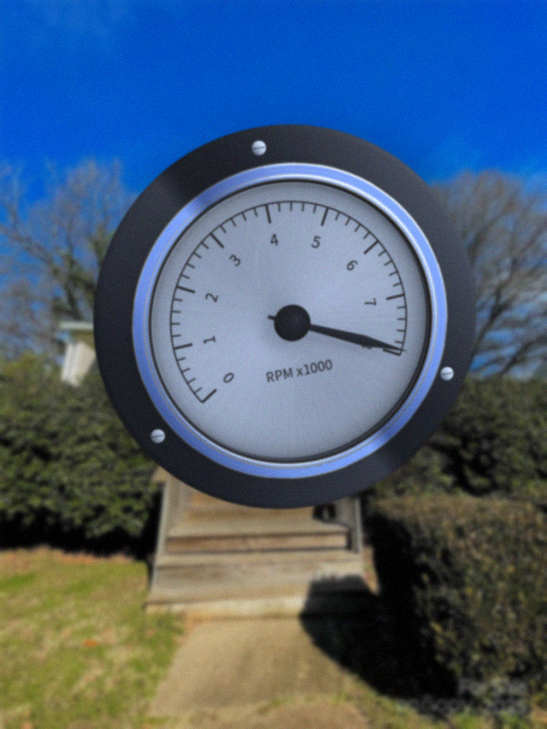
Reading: 7900 rpm
